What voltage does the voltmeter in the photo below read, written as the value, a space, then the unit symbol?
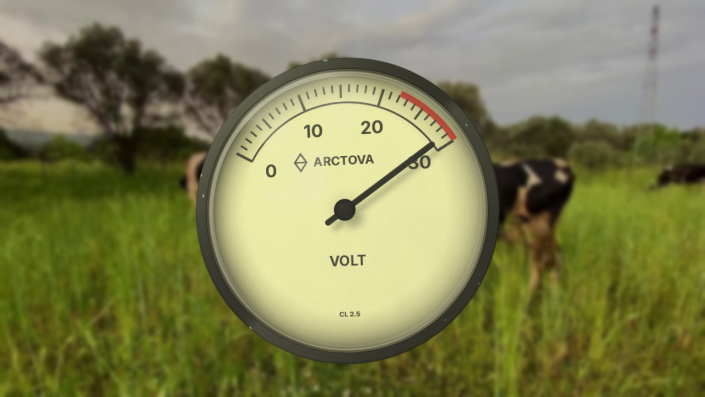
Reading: 29 V
